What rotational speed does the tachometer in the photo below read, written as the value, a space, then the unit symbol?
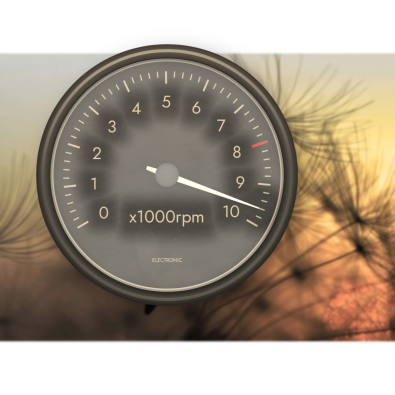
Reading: 9600 rpm
